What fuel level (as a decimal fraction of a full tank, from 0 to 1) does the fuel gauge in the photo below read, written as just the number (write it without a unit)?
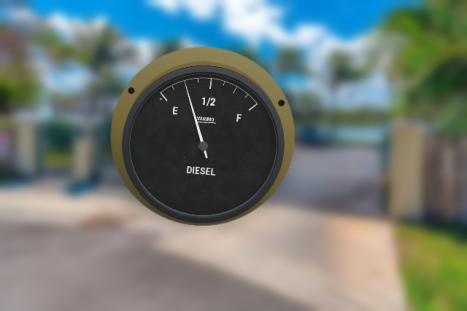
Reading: 0.25
